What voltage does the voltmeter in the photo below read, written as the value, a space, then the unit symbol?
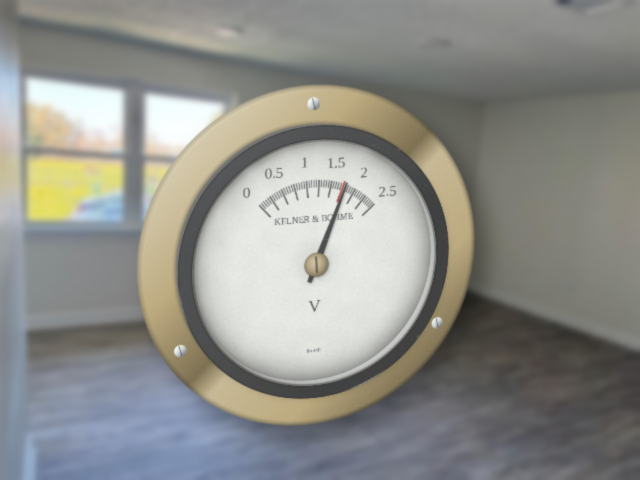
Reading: 1.75 V
